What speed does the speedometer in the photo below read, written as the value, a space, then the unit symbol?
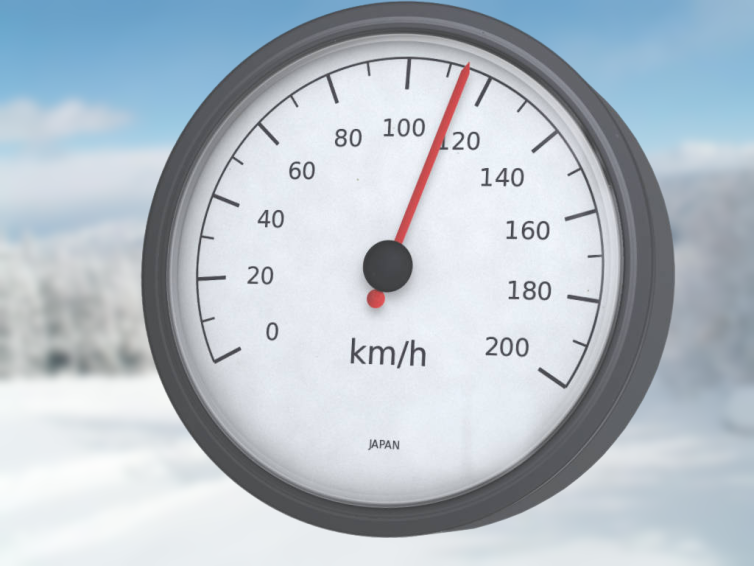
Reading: 115 km/h
